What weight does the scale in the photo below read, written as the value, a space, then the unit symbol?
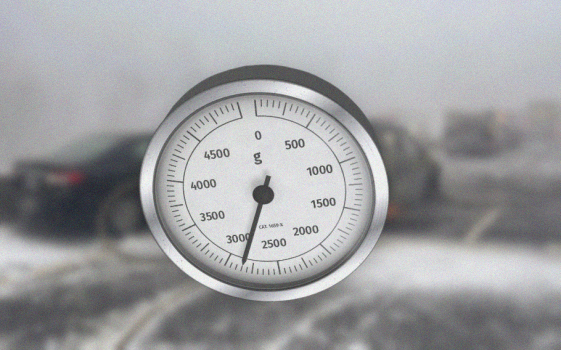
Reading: 2850 g
